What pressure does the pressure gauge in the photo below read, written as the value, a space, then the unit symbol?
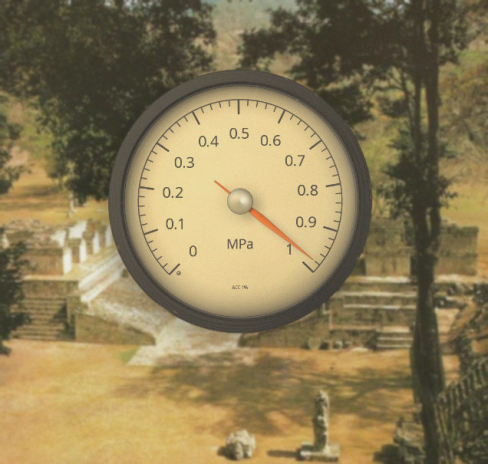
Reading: 0.98 MPa
